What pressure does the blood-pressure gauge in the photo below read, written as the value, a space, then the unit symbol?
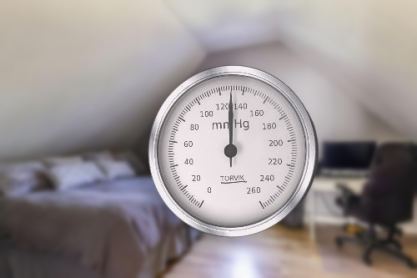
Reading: 130 mmHg
